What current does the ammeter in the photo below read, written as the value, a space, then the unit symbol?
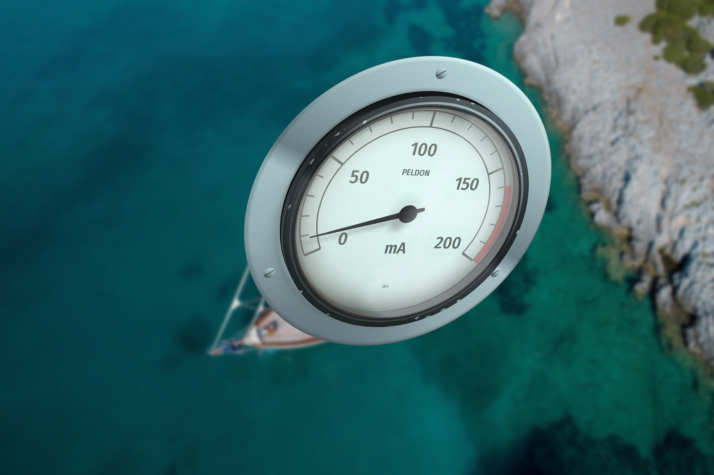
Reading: 10 mA
